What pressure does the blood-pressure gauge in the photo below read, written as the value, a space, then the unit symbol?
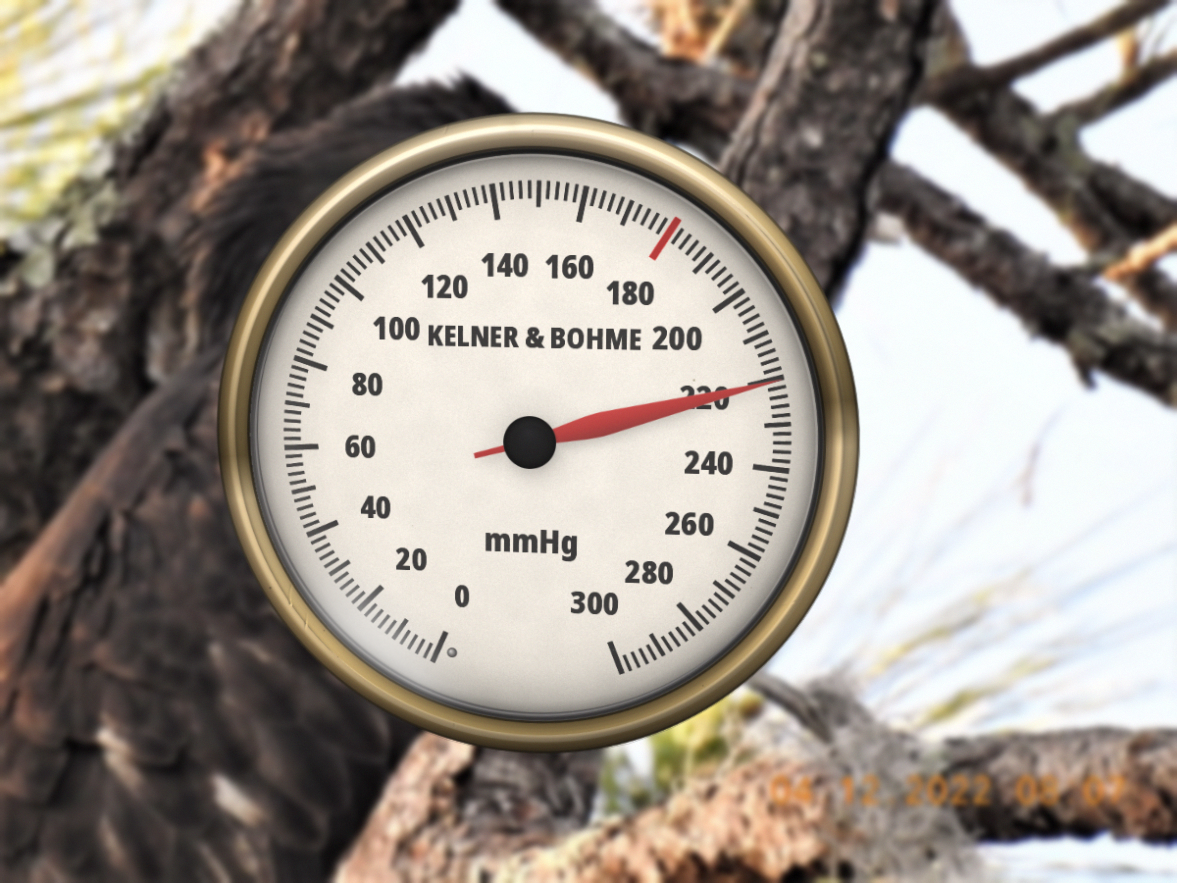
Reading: 220 mmHg
